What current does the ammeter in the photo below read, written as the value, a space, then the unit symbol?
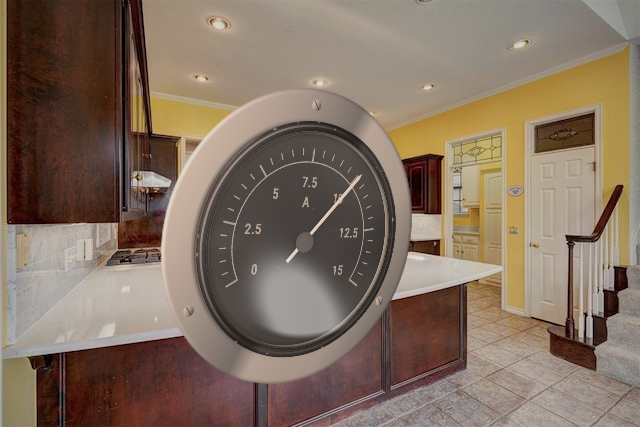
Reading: 10 A
